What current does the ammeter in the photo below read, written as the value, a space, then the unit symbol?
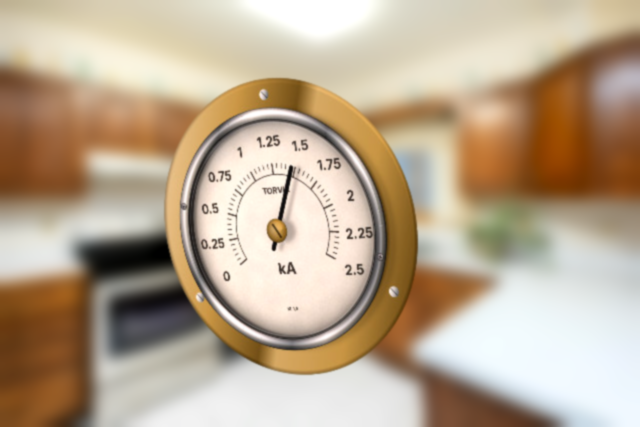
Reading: 1.5 kA
